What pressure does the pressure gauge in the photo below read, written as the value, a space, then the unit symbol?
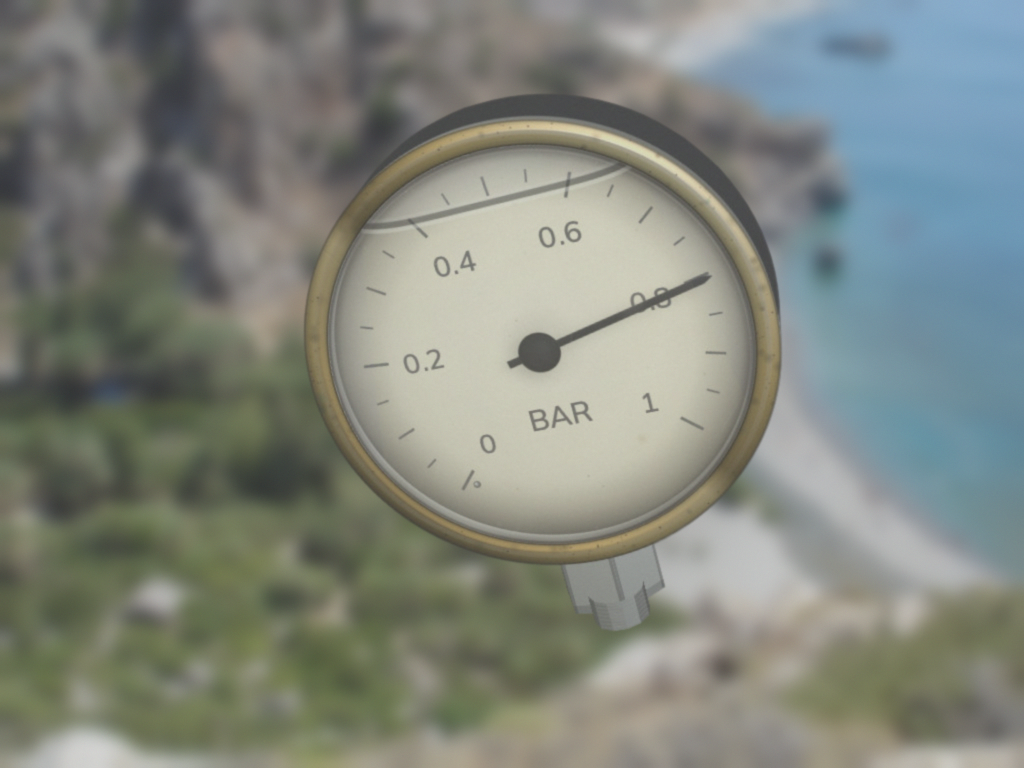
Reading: 0.8 bar
